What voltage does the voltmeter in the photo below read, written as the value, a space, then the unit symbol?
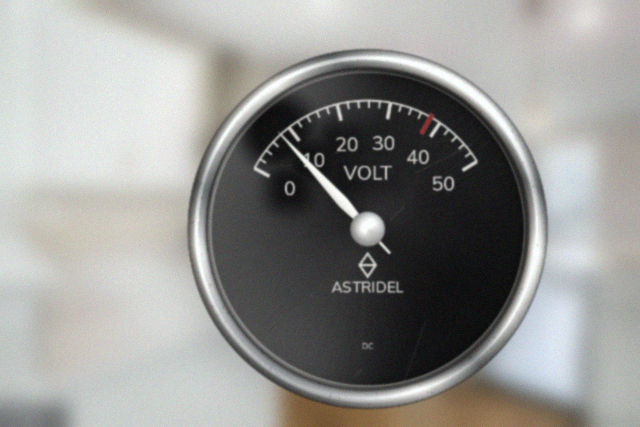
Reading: 8 V
